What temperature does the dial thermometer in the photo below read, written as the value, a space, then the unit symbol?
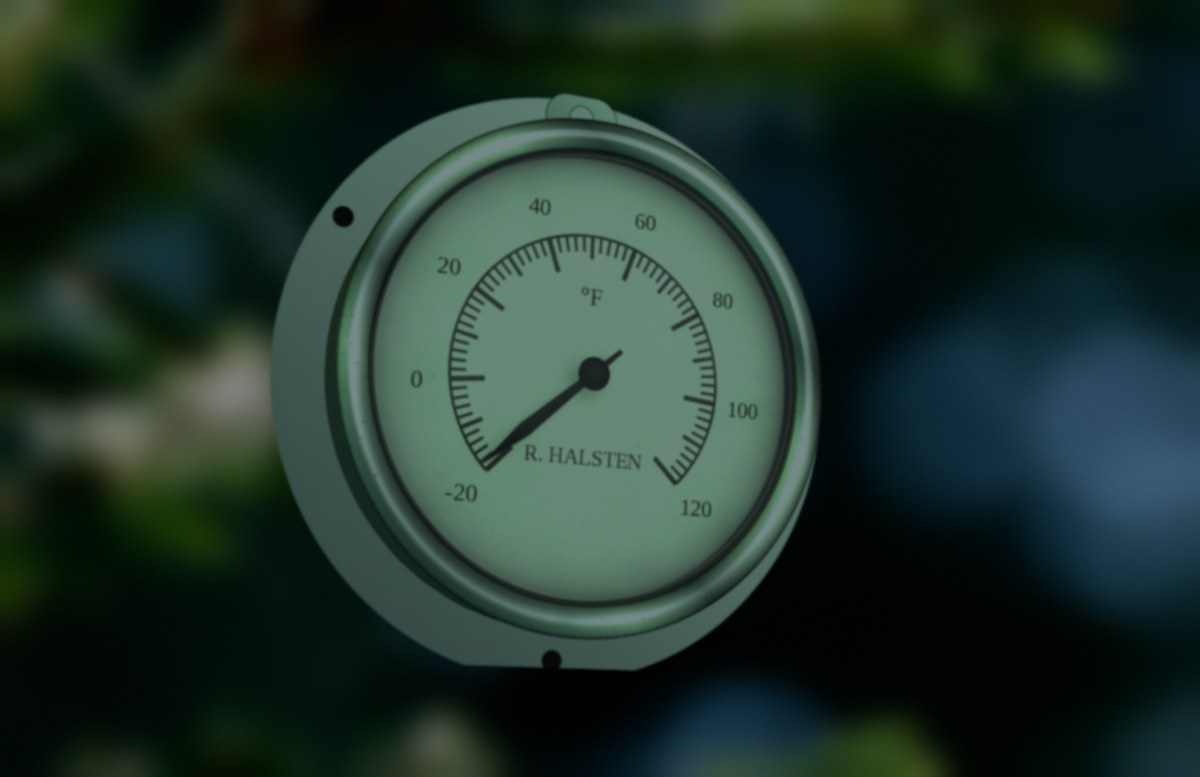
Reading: -18 °F
